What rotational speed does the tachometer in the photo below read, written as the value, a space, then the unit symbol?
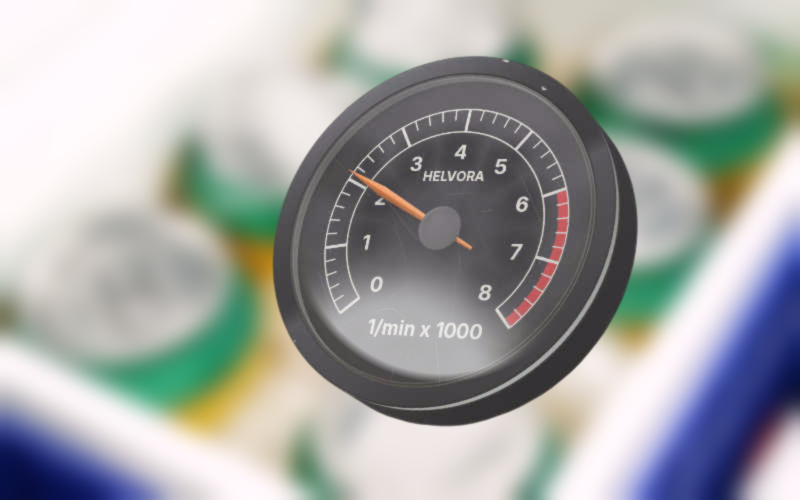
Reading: 2100 rpm
